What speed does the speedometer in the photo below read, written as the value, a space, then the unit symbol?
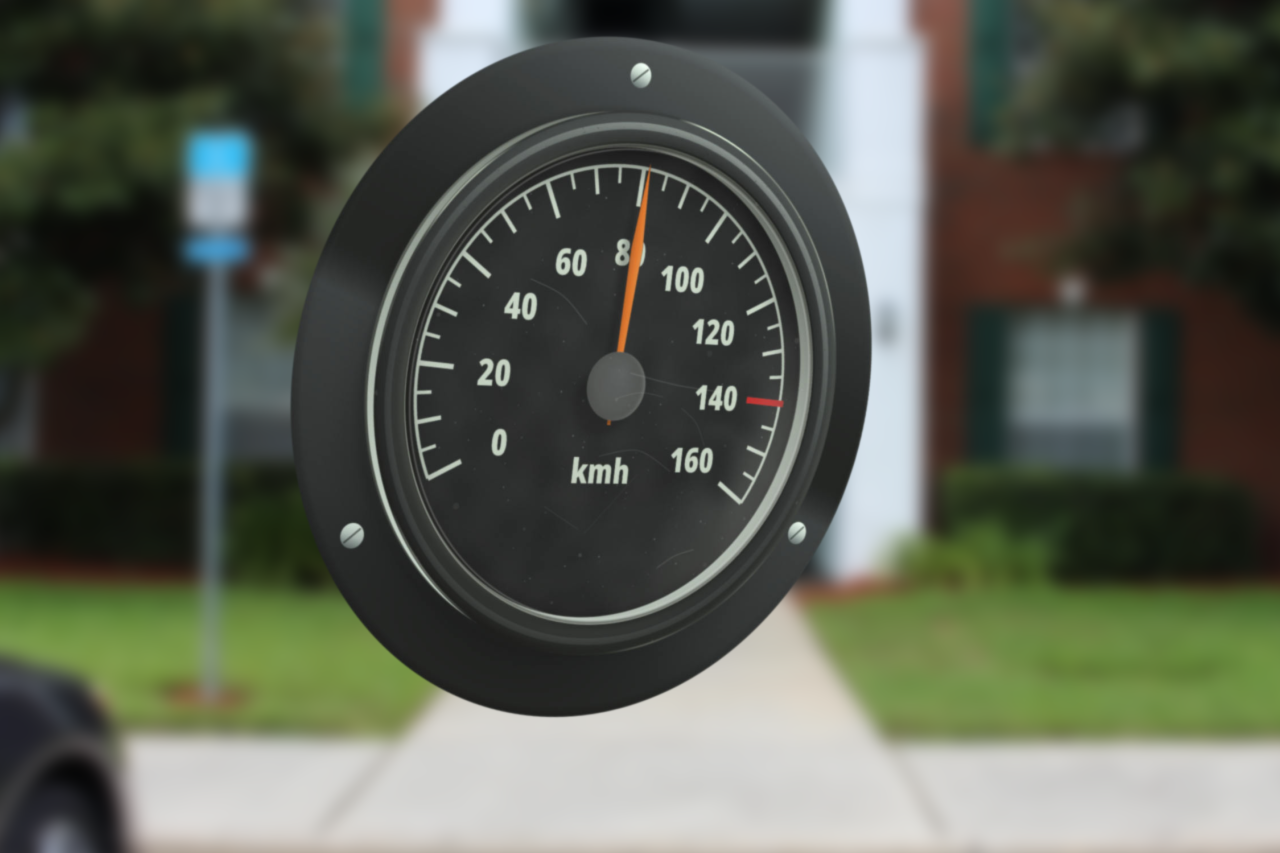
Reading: 80 km/h
